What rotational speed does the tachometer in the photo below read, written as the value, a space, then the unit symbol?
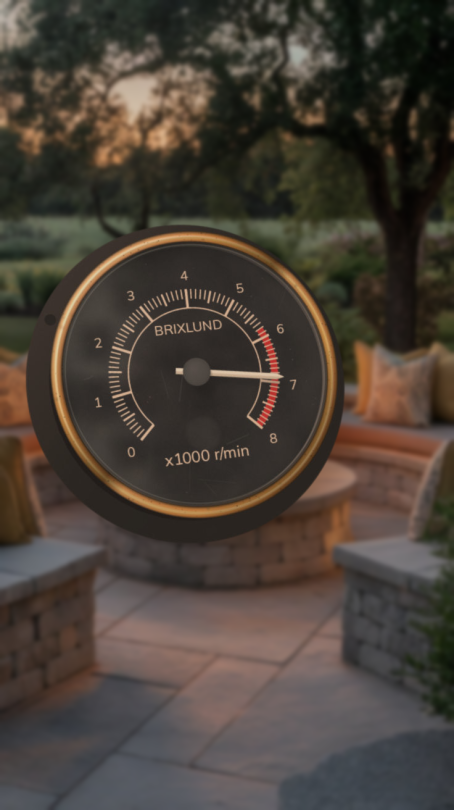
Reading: 6900 rpm
